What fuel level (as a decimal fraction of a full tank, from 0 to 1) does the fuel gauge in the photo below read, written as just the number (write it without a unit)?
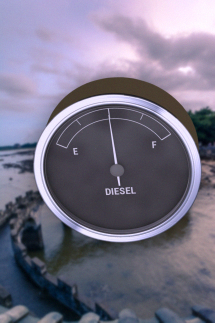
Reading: 0.5
